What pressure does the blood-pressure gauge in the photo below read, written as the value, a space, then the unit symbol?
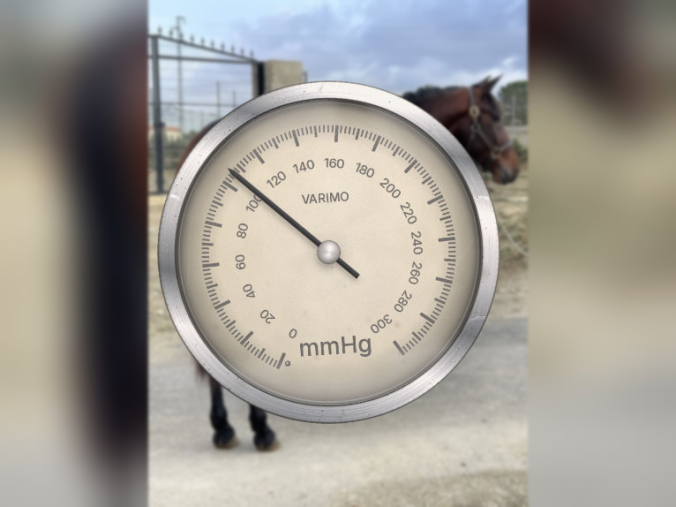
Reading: 106 mmHg
